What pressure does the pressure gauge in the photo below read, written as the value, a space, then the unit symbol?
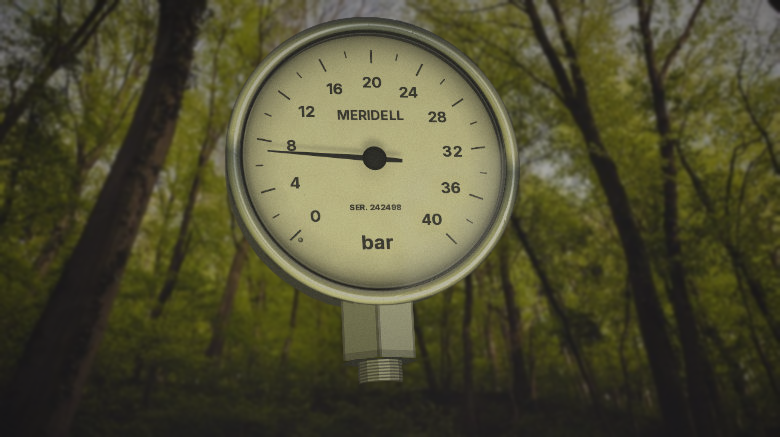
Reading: 7 bar
